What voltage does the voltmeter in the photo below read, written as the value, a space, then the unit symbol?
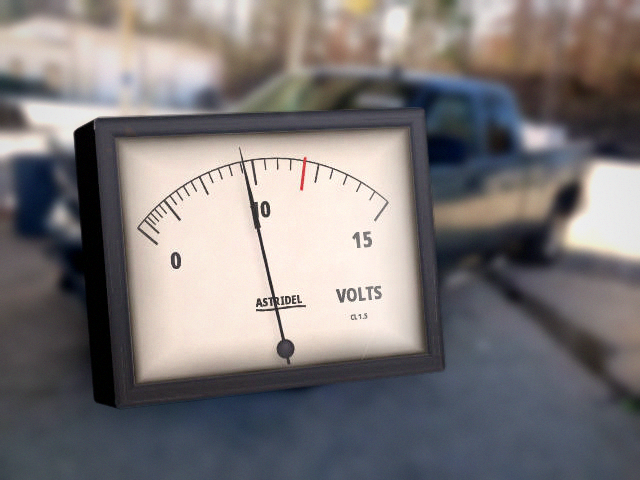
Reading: 9.5 V
